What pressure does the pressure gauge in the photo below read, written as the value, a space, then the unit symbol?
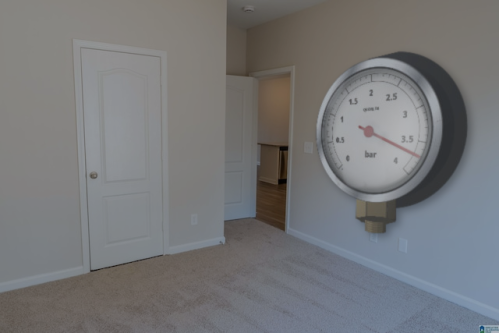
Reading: 3.7 bar
